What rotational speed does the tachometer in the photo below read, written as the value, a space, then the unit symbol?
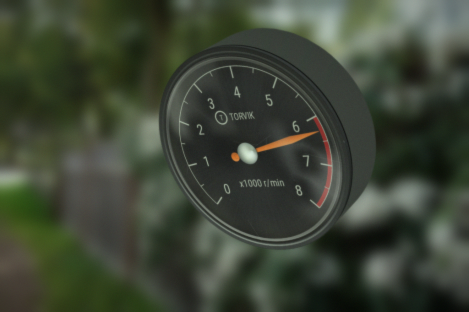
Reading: 6250 rpm
